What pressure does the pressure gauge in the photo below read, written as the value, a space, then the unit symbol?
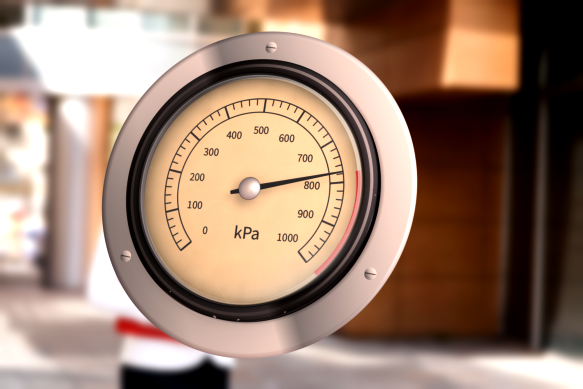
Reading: 780 kPa
